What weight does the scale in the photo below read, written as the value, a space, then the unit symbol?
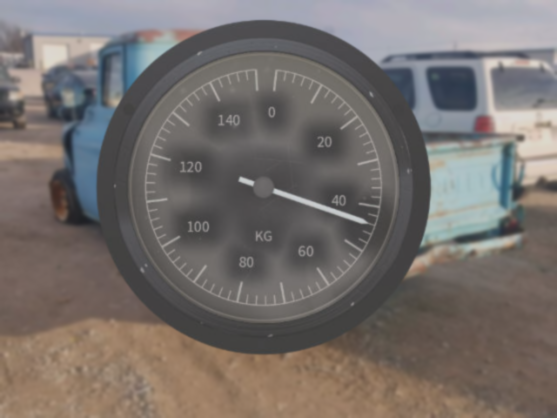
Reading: 44 kg
